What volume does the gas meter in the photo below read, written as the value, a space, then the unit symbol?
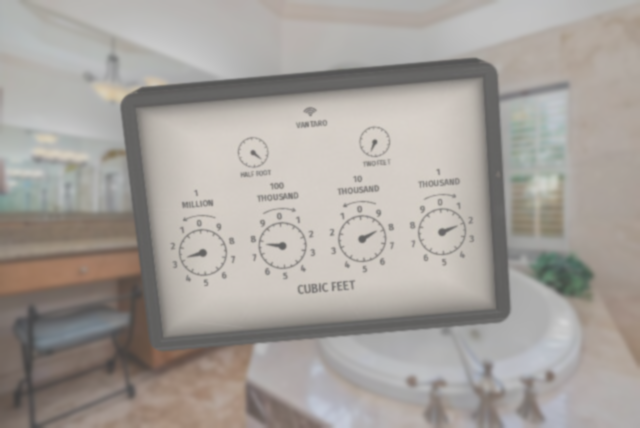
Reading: 278200 ft³
